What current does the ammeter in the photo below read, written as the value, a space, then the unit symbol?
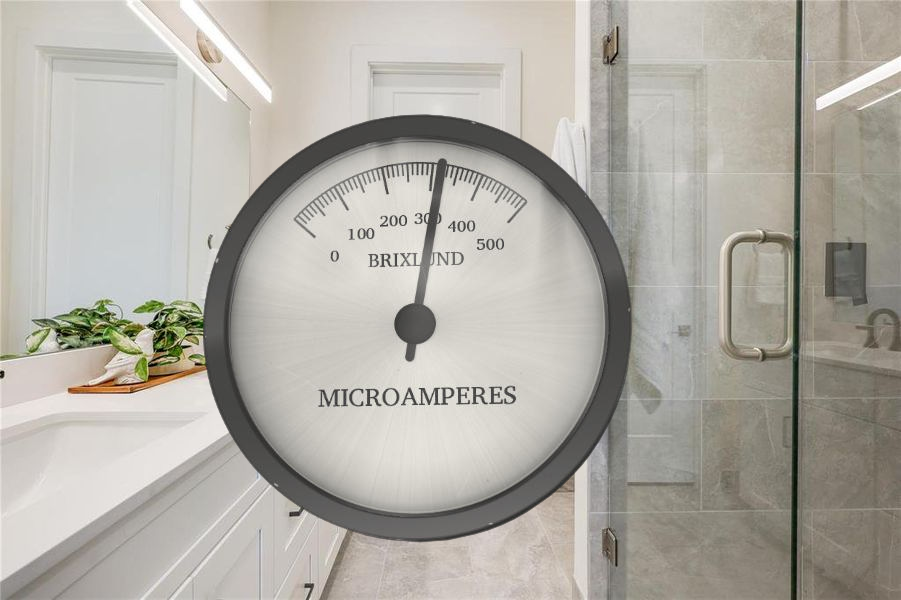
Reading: 320 µA
